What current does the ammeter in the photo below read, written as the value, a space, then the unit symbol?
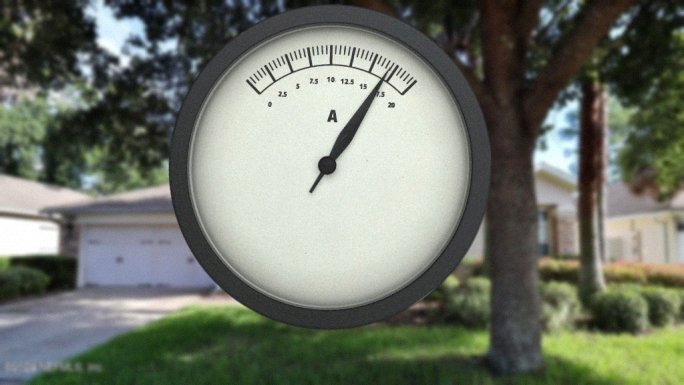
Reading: 17 A
